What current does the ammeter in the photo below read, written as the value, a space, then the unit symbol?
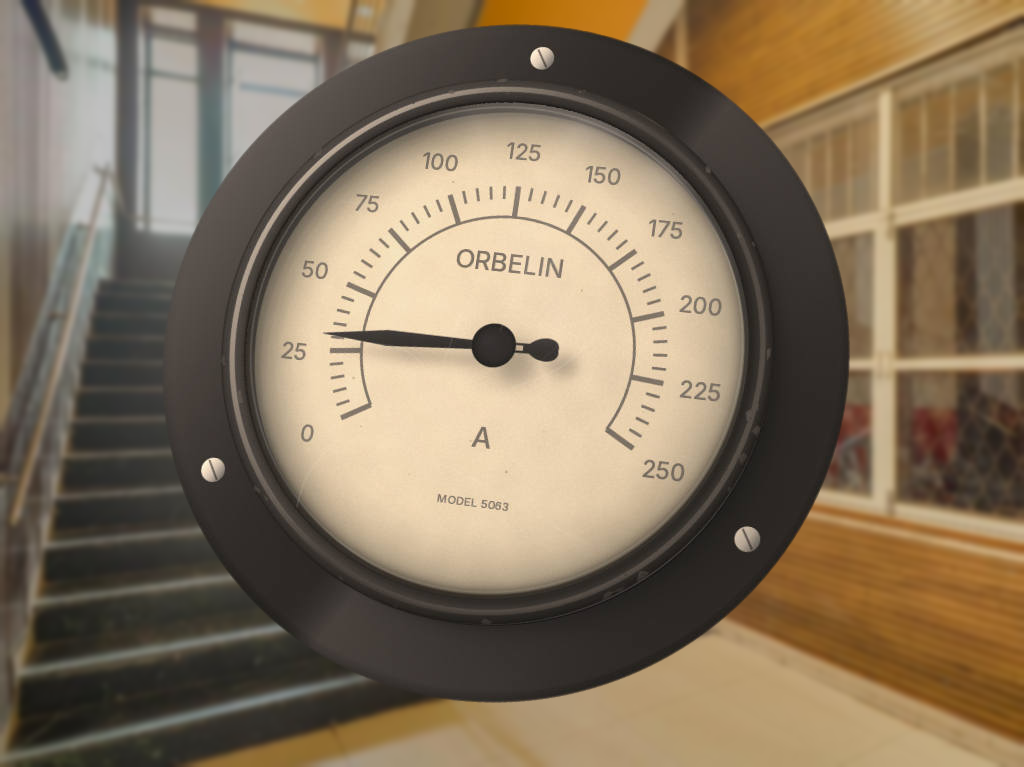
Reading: 30 A
